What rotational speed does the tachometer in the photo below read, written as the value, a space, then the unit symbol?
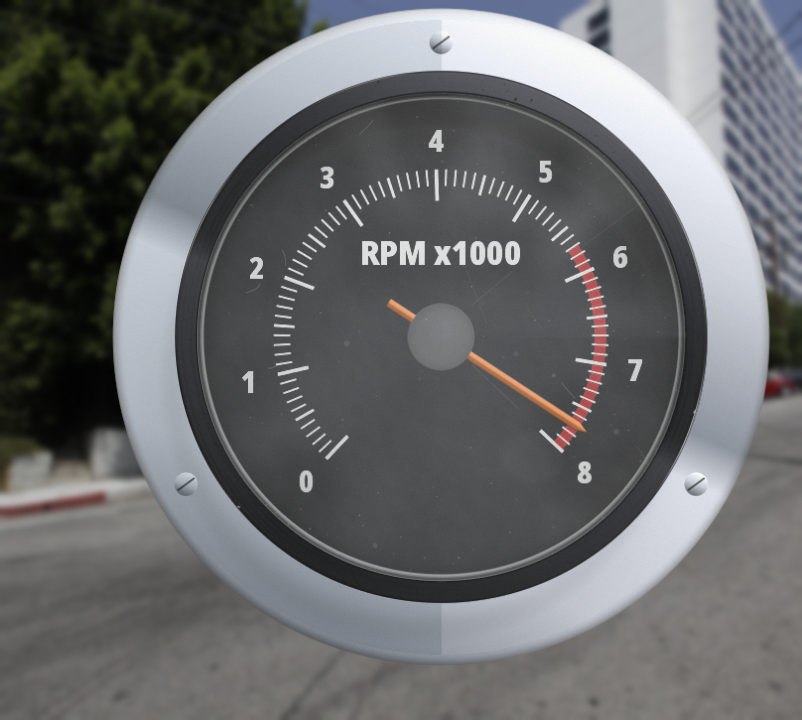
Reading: 7700 rpm
